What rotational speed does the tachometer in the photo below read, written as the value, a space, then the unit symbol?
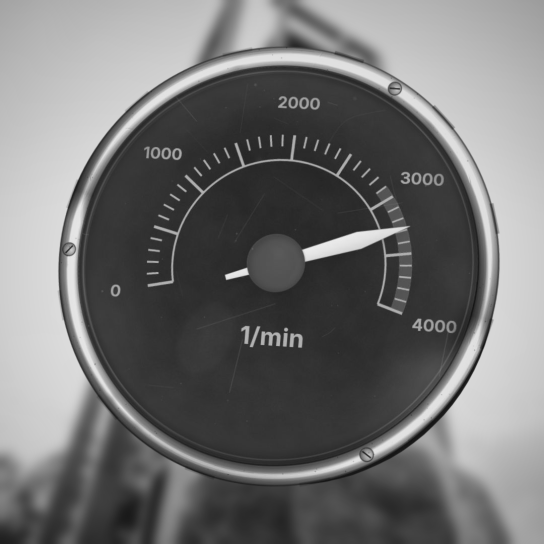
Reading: 3300 rpm
